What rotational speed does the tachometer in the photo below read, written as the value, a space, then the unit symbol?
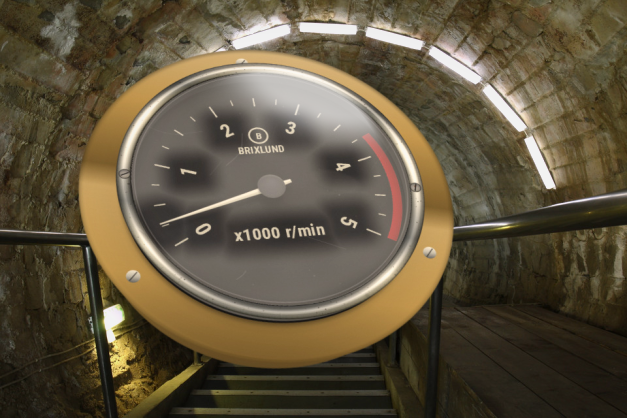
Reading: 250 rpm
